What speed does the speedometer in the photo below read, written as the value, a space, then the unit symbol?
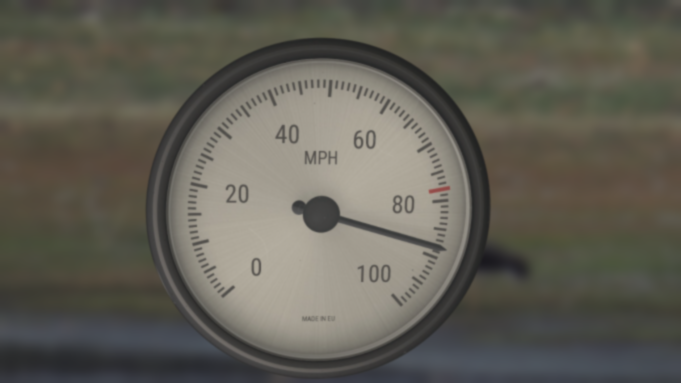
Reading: 88 mph
